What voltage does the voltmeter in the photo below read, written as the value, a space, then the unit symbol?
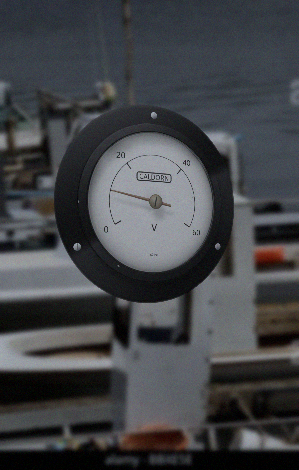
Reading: 10 V
